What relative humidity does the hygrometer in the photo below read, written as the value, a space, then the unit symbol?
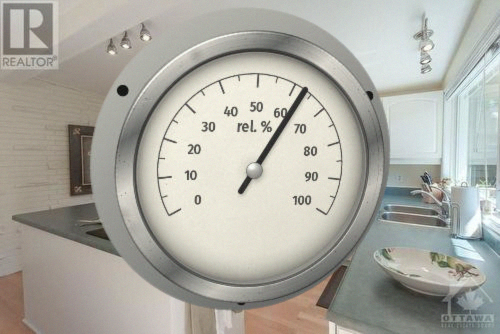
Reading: 62.5 %
